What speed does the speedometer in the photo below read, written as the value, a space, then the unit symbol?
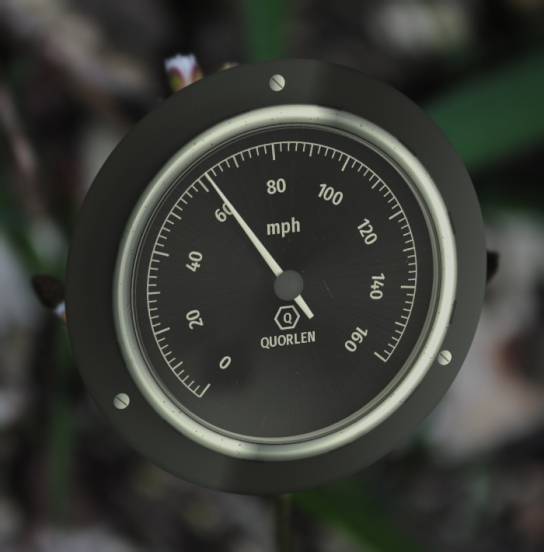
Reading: 62 mph
